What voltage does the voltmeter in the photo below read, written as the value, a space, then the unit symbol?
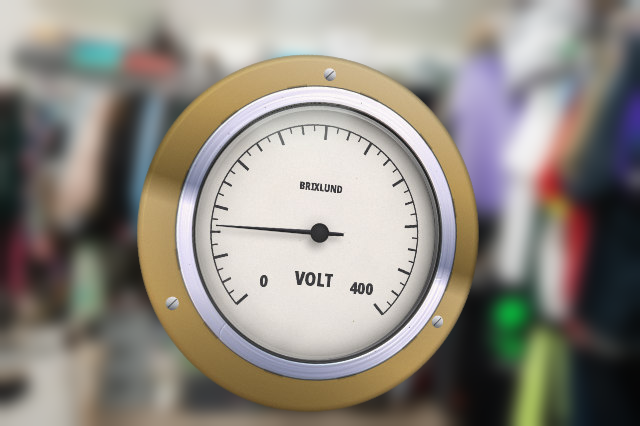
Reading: 65 V
